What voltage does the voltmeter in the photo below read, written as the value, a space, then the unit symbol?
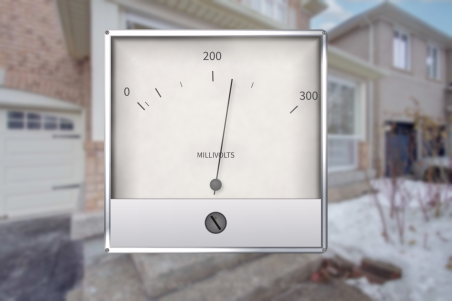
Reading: 225 mV
